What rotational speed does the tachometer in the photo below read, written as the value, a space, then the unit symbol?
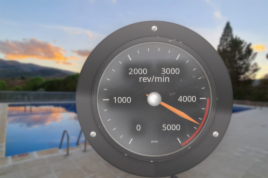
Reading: 4500 rpm
